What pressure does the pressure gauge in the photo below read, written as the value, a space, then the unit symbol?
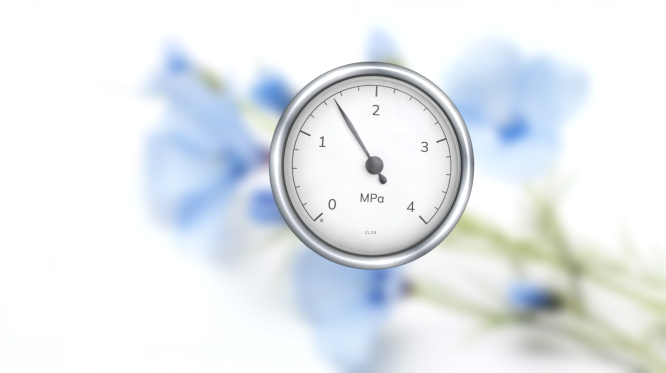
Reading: 1.5 MPa
